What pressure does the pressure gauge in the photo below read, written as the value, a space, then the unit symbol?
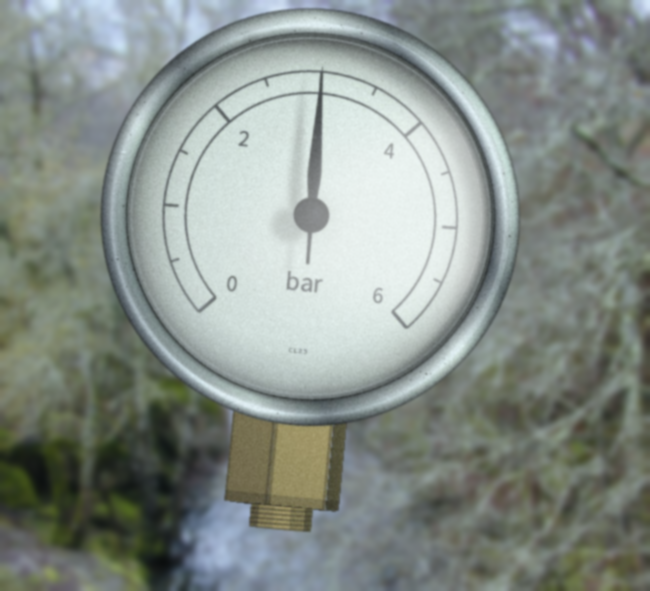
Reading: 3 bar
